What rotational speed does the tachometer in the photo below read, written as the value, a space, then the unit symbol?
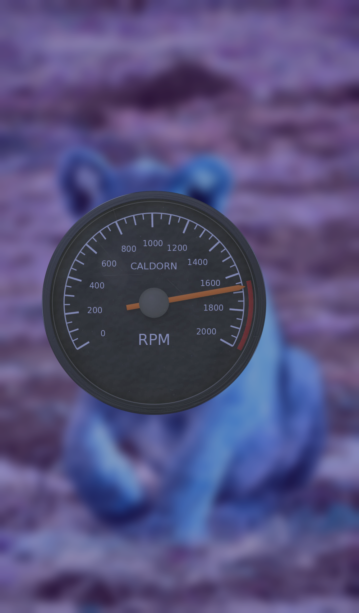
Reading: 1675 rpm
